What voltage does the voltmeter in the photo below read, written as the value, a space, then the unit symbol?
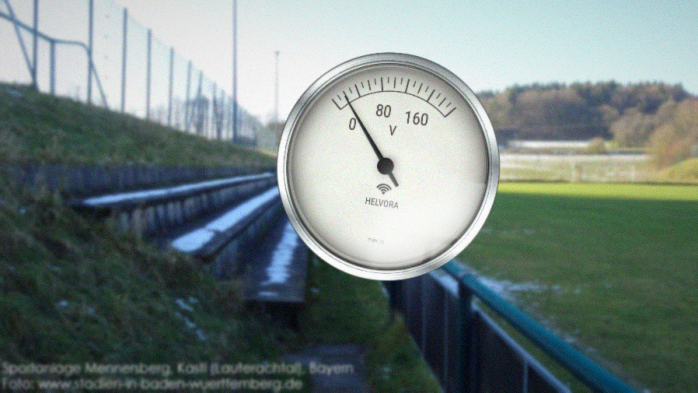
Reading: 20 V
